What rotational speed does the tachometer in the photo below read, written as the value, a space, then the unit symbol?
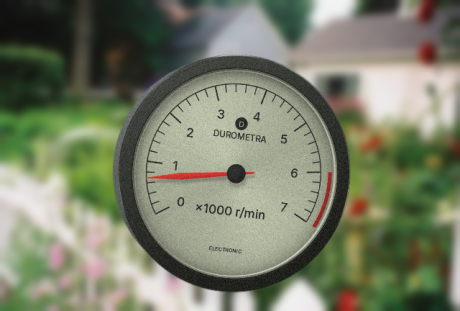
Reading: 700 rpm
